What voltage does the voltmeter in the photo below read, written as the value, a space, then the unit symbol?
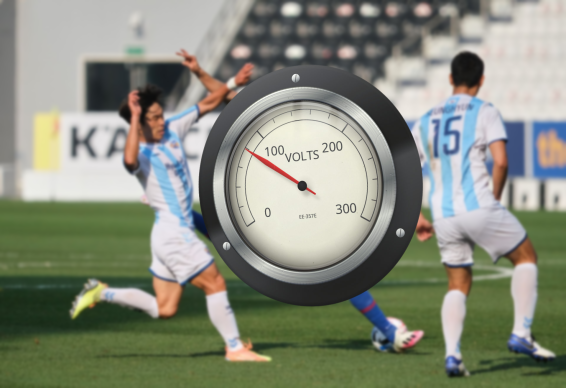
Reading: 80 V
